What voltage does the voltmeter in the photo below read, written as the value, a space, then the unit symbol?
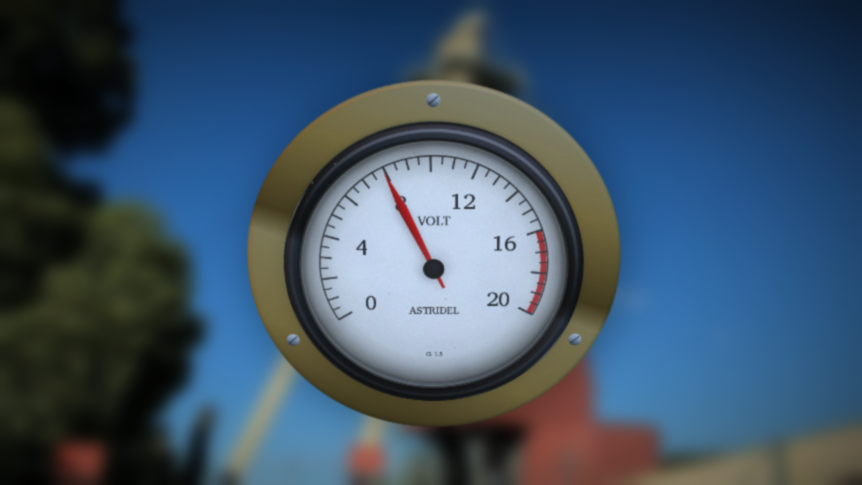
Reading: 8 V
